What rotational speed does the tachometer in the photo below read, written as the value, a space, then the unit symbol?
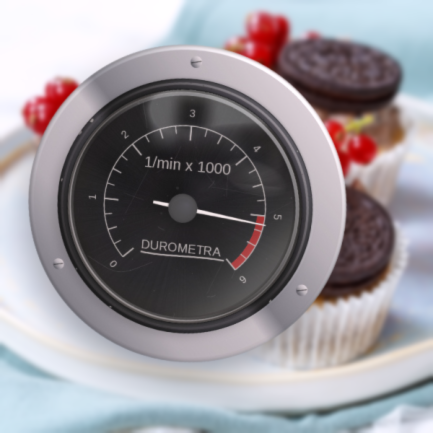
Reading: 5125 rpm
